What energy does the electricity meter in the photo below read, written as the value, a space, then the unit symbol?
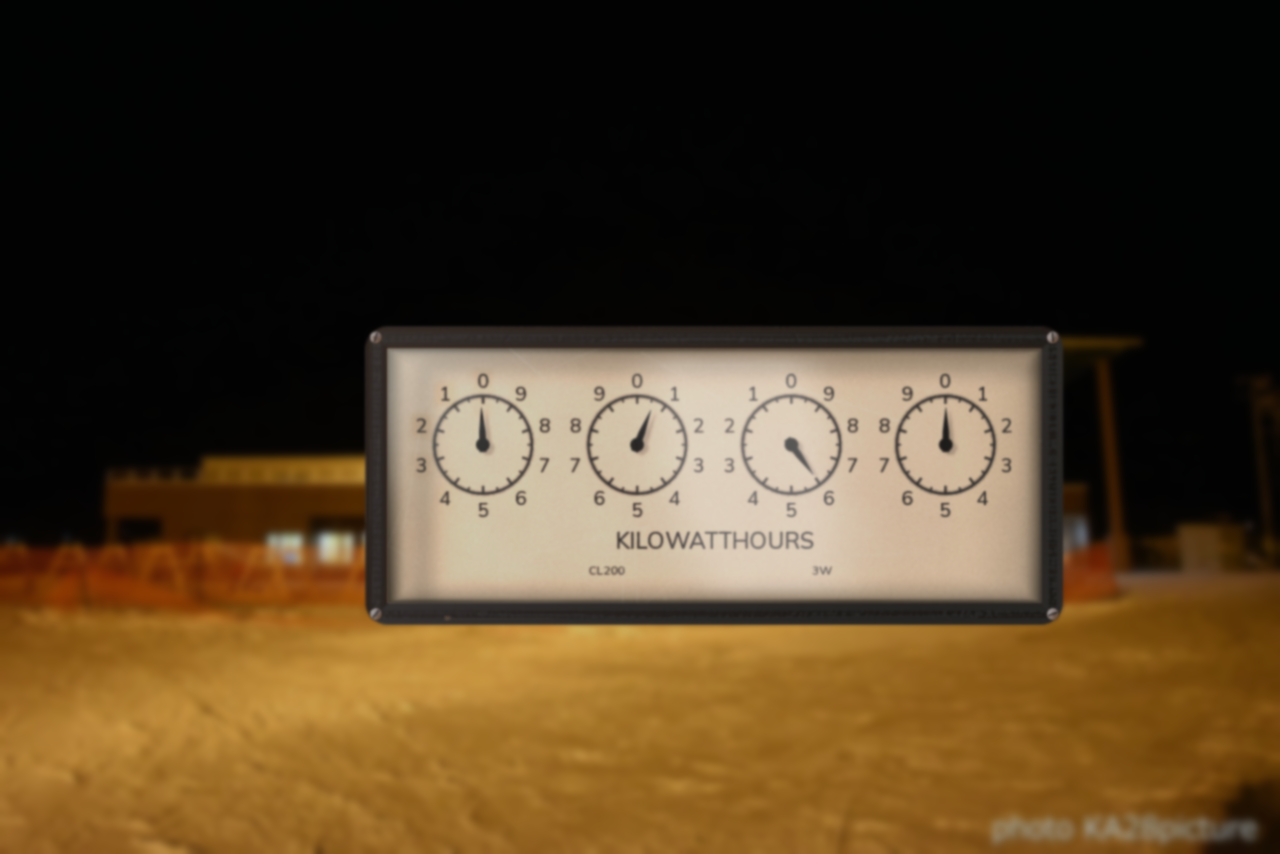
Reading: 60 kWh
